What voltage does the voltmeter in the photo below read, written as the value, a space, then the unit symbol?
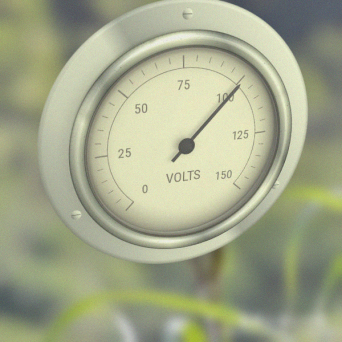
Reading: 100 V
